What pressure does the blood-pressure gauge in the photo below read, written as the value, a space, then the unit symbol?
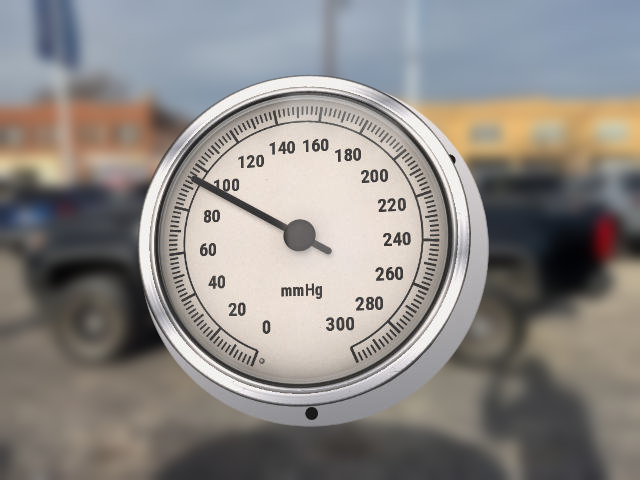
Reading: 94 mmHg
